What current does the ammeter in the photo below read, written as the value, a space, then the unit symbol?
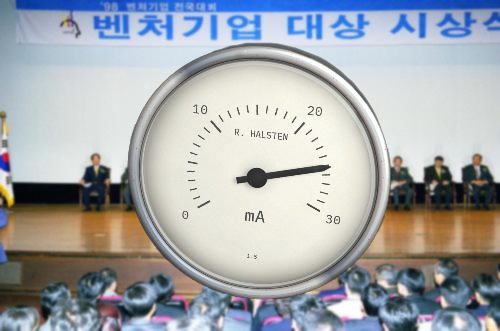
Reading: 25 mA
